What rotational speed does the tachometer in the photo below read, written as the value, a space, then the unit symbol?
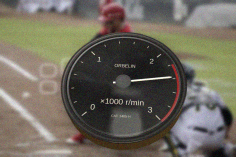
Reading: 2400 rpm
